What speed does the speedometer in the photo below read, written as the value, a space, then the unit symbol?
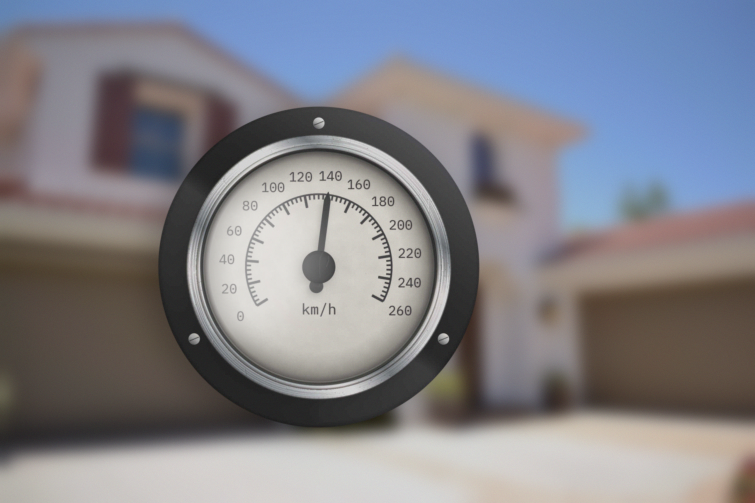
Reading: 140 km/h
